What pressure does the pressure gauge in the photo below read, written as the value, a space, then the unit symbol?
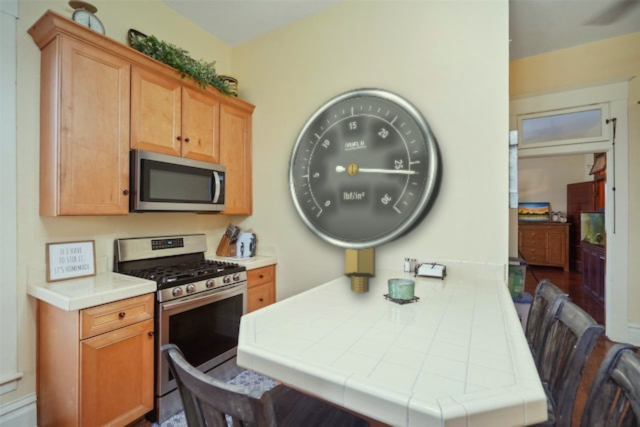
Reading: 26 psi
